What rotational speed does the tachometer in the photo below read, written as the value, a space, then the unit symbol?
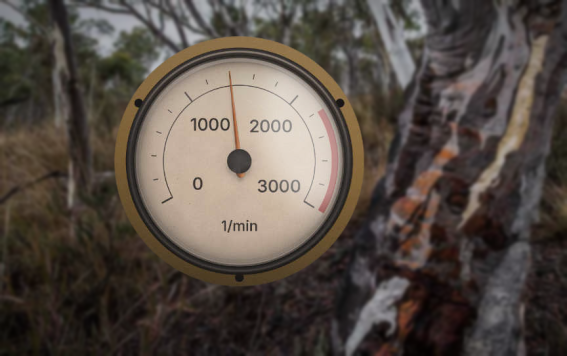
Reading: 1400 rpm
